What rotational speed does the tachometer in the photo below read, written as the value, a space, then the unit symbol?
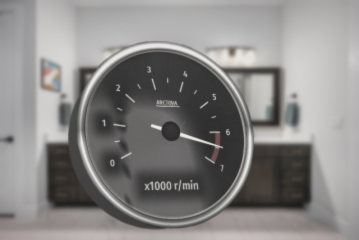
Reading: 6500 rpm
